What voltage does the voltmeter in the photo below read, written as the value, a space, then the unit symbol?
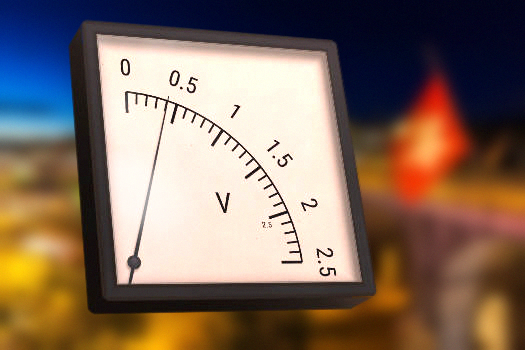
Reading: 0.4 V
